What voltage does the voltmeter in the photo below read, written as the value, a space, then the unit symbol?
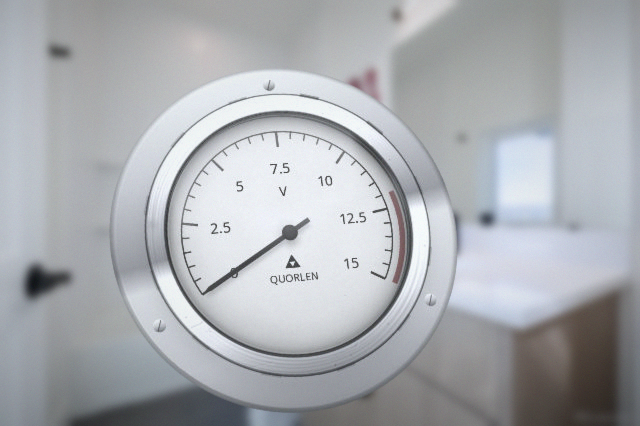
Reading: 0 V
